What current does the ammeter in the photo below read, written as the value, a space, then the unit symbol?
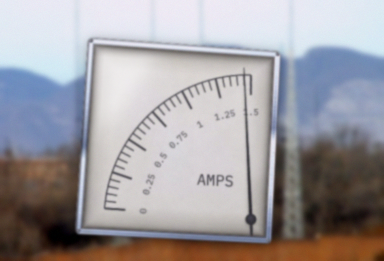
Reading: 1.45 A
